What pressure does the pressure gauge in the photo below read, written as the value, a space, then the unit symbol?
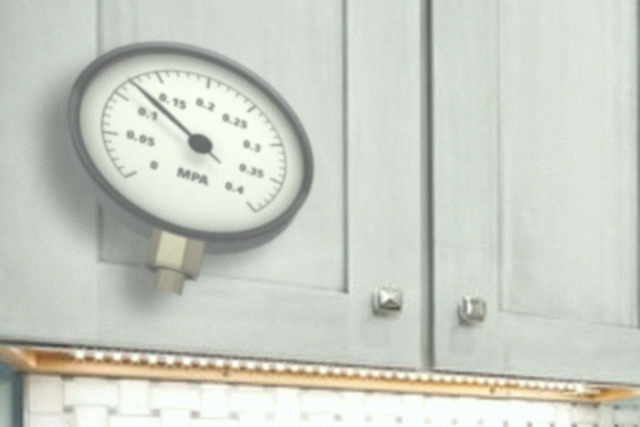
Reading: 0.12 MPa
